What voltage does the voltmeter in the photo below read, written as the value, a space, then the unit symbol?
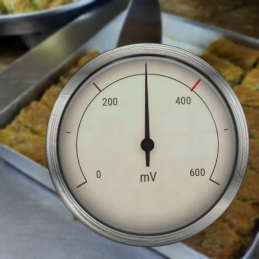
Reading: 300 mV
